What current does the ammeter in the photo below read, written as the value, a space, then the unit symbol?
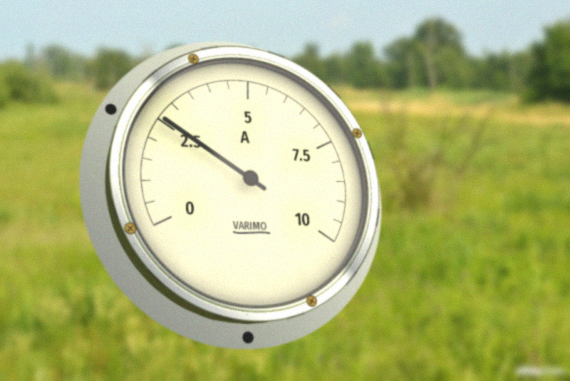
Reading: 2.5 A
